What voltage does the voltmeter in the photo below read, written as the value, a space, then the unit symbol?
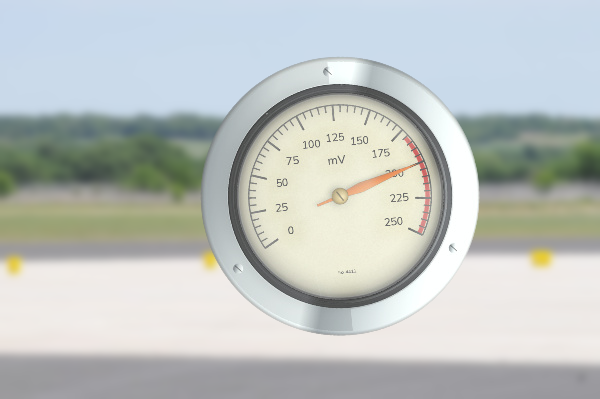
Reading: 200 mV
